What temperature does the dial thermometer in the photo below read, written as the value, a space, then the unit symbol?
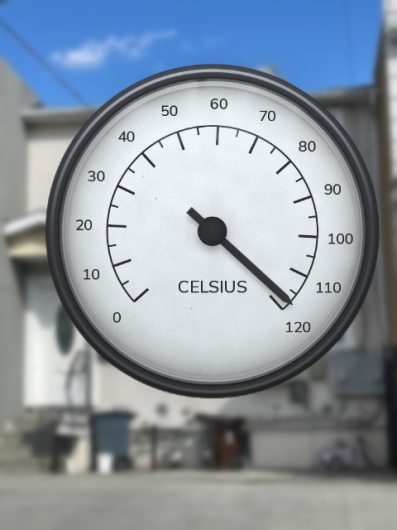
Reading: 117.5 °C
